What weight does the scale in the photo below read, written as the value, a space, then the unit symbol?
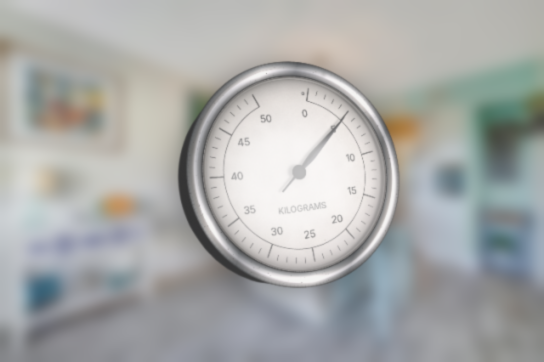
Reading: 5 kg
